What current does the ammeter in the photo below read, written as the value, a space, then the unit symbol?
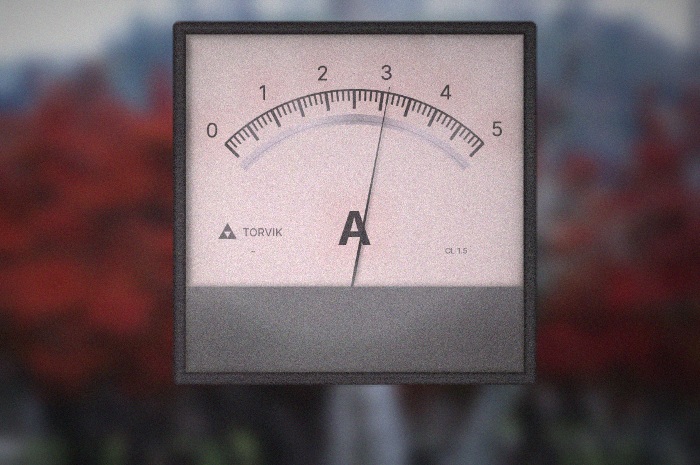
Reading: 3.1 A
